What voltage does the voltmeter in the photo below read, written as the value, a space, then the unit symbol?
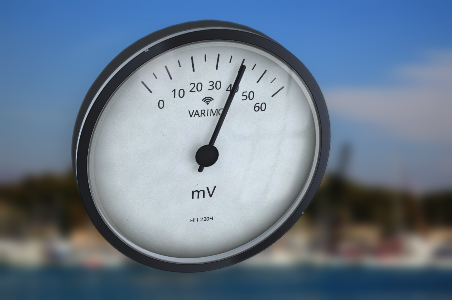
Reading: 40 mV
